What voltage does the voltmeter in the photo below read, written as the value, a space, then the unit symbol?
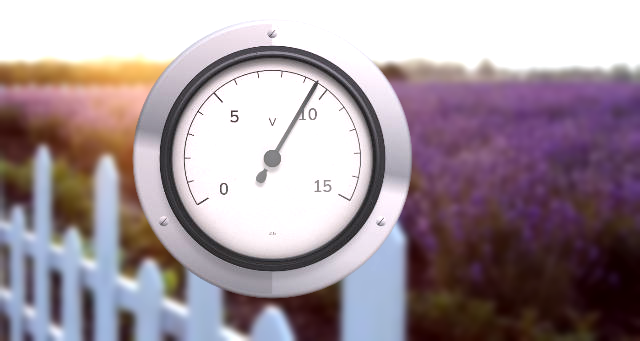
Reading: 9.5 V
